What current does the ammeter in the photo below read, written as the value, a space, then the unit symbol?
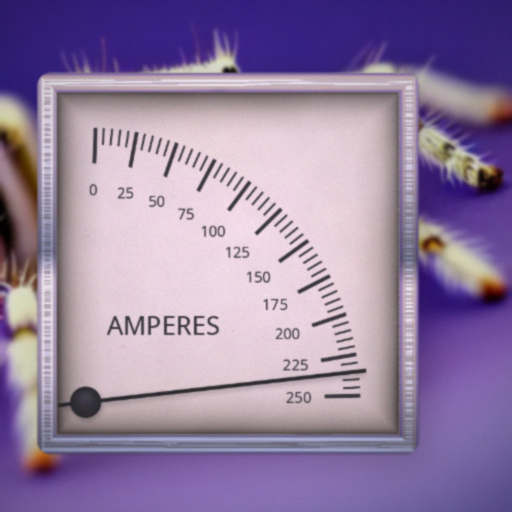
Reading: 235 A
